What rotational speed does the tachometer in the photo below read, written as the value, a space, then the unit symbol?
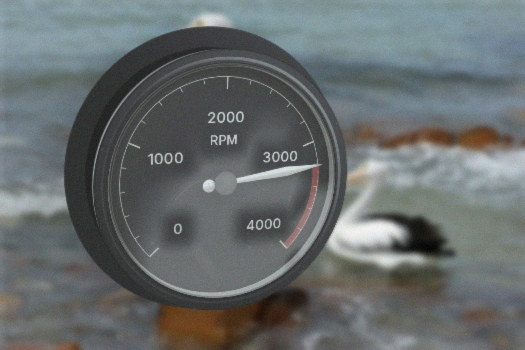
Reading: 3200 rpm
